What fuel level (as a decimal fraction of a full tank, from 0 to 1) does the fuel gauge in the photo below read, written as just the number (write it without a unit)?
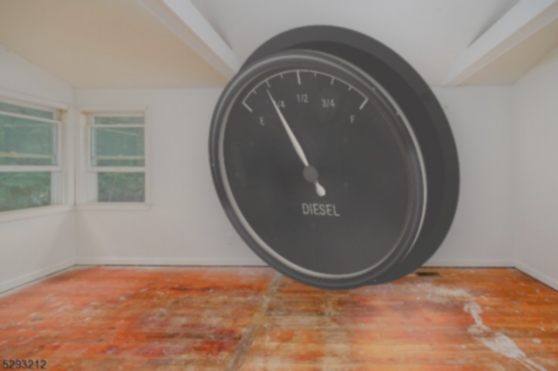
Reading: 0.25
